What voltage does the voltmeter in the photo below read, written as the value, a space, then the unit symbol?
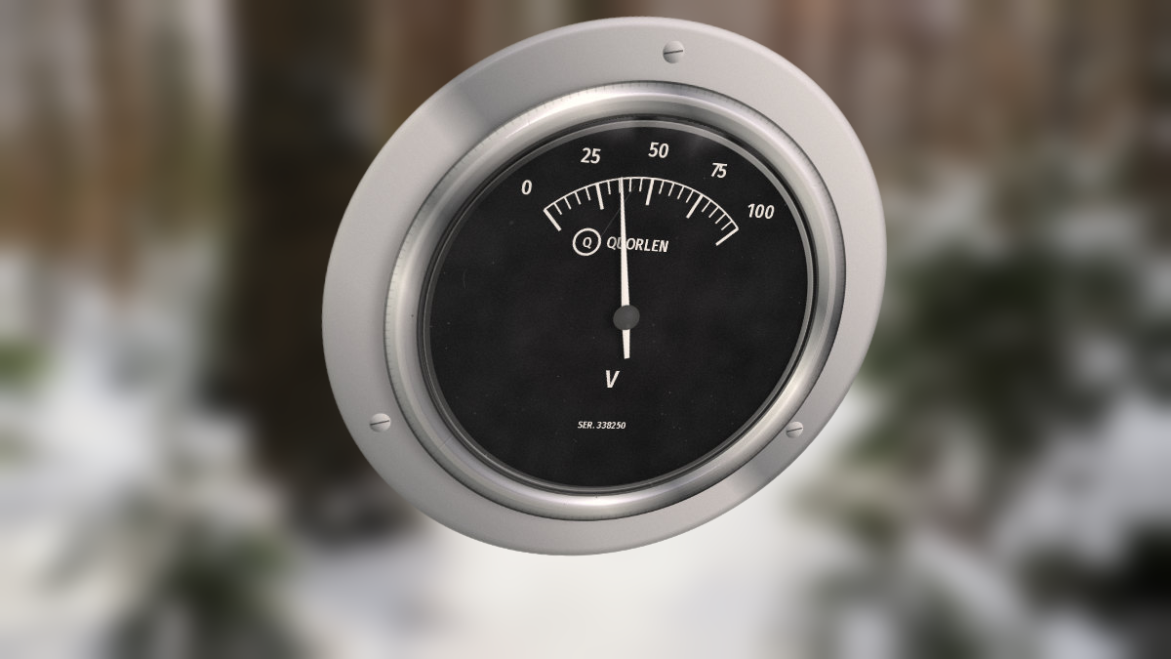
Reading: 35 V
